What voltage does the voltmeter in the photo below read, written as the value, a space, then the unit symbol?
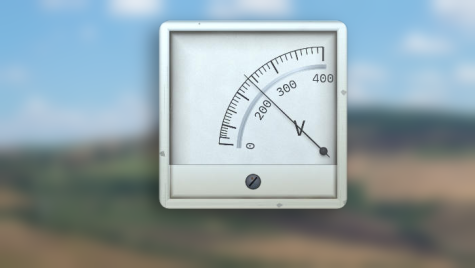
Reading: 240 V
